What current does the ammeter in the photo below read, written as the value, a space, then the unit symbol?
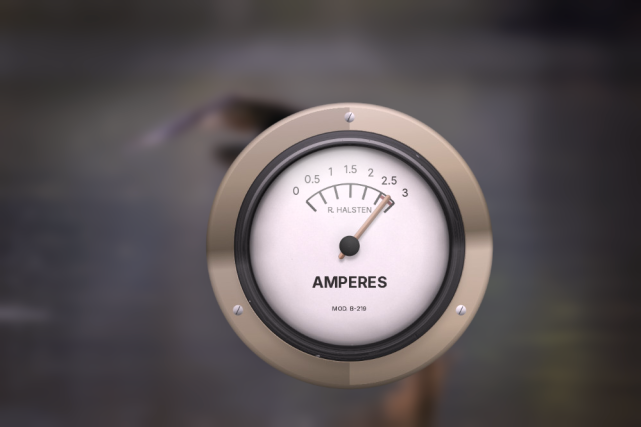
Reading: 2.75 A
